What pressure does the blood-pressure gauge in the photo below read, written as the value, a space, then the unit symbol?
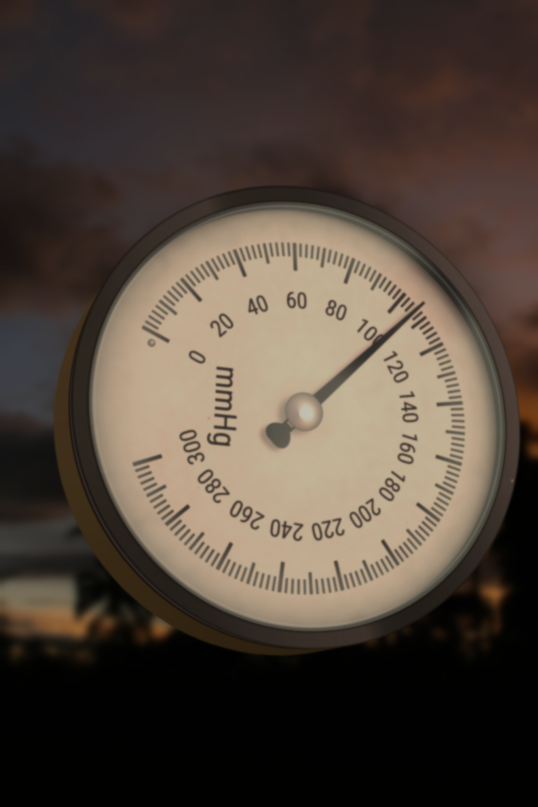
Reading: 106 mmHg
